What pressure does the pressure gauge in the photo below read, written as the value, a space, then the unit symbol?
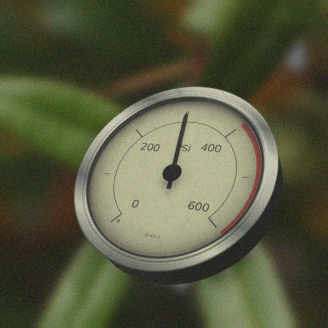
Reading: 300 psi
